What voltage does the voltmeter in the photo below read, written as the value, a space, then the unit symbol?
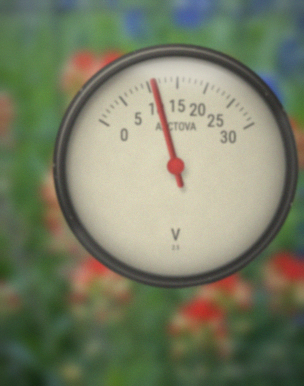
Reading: 11 V
